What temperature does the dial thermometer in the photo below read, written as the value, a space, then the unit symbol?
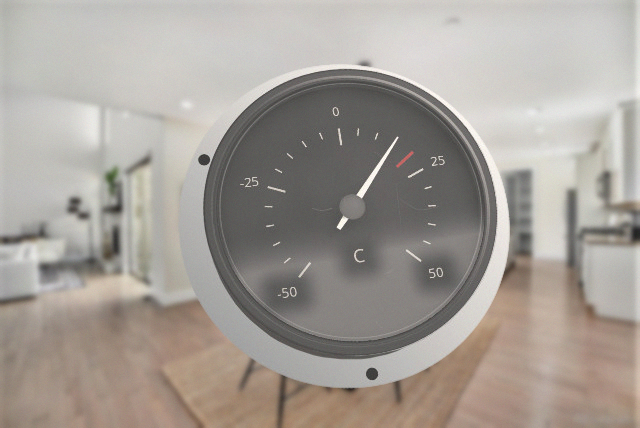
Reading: 15 °C
